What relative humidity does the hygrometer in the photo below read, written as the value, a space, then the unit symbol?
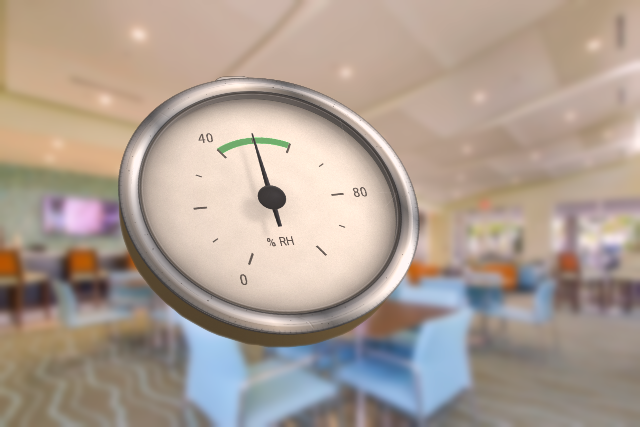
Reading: 50 %
